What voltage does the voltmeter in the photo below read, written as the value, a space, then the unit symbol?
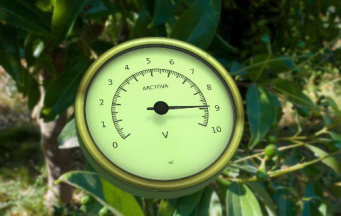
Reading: 9 V
